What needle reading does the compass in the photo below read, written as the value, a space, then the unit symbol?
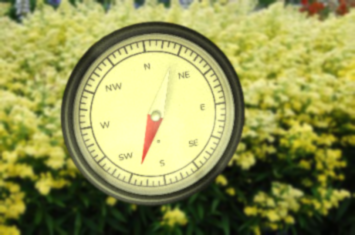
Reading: 205 °
